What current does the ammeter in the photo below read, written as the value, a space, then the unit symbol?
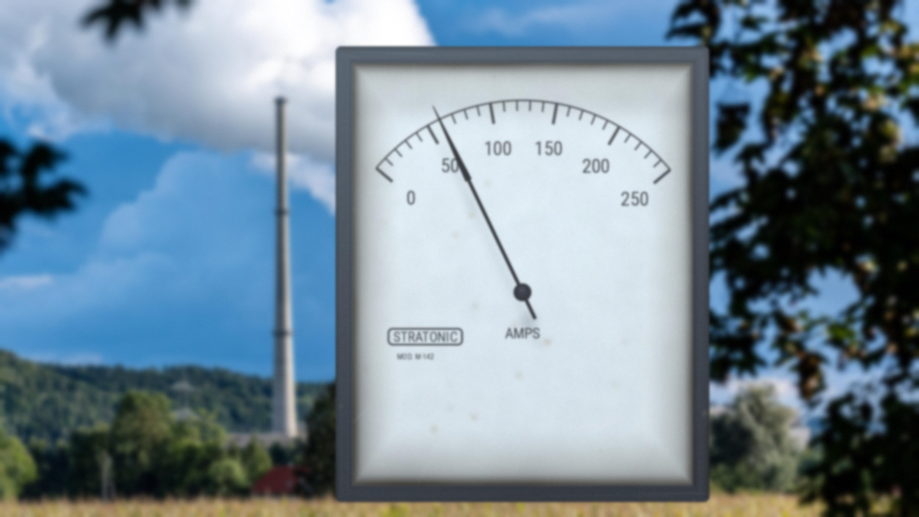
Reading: 60 A
